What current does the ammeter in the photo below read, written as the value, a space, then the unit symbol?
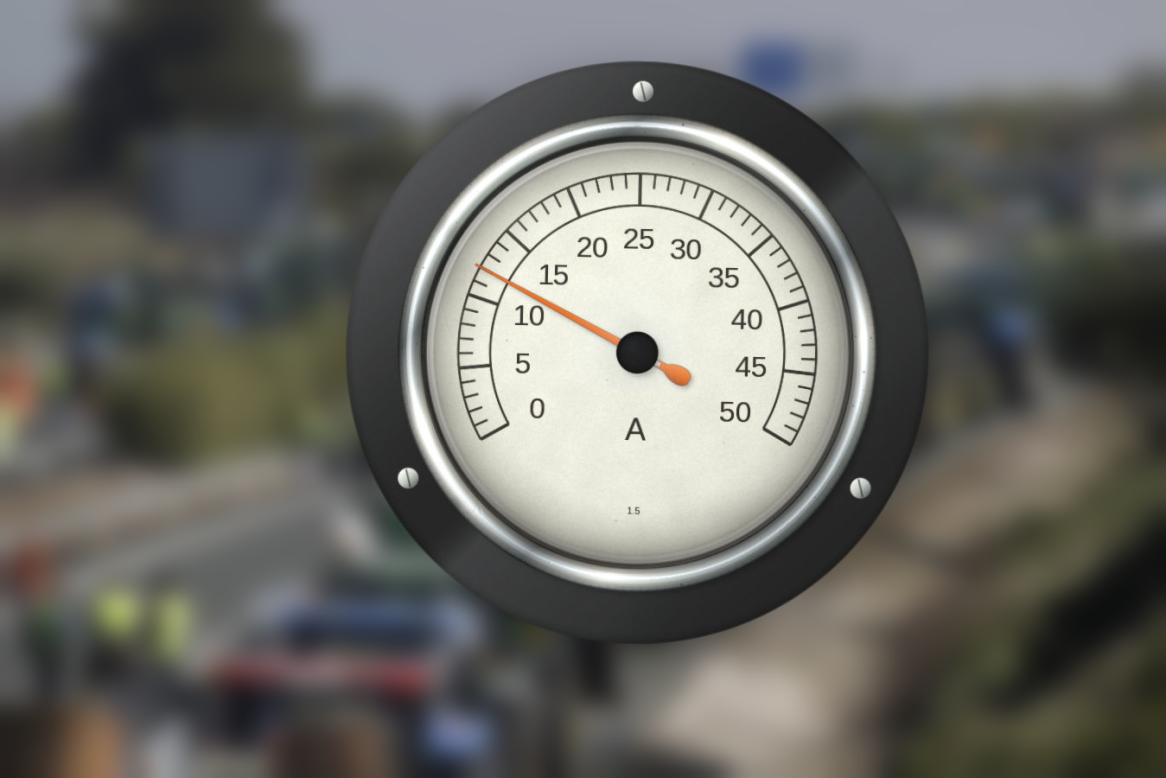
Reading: 12 A
